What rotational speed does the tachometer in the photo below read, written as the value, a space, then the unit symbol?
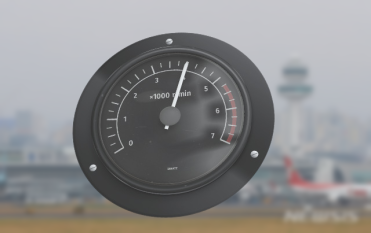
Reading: 4000 rpm
